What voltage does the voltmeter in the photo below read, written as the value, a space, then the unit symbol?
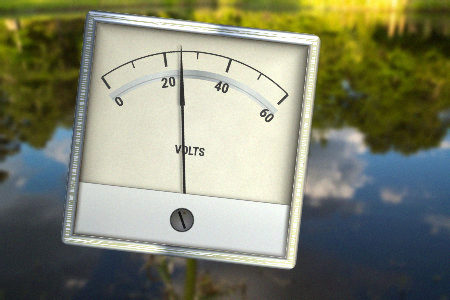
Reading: 25 V
